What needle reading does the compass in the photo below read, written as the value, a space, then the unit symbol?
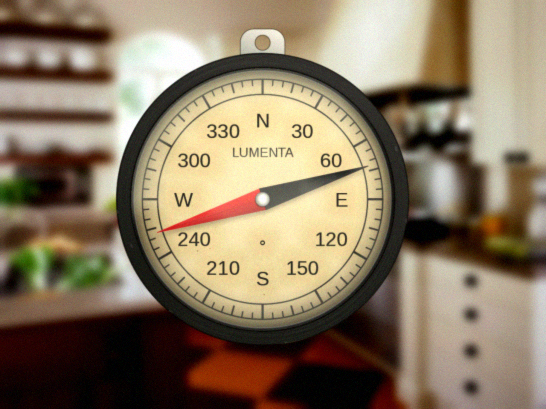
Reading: 252.5 °
